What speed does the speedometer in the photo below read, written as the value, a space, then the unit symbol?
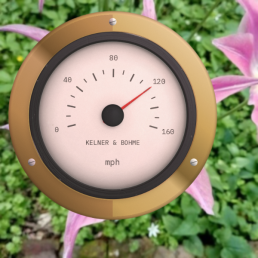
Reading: 120 mph
